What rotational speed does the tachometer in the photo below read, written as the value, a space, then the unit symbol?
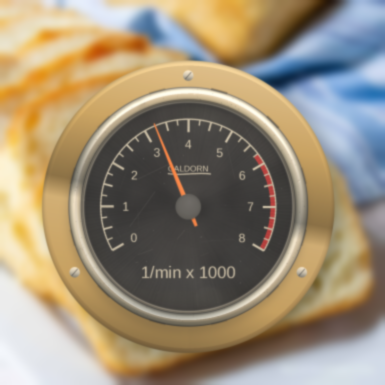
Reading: 3250 rpm
